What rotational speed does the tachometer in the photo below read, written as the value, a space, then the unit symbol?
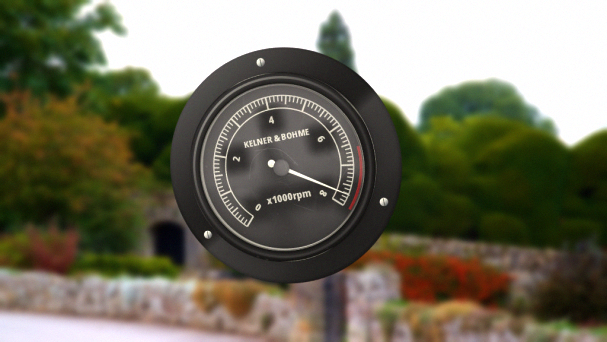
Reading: 7700 rpm
